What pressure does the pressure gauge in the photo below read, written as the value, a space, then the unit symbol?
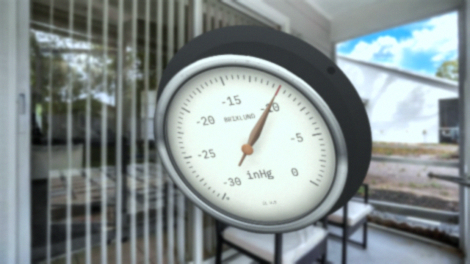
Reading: -10 inHg
